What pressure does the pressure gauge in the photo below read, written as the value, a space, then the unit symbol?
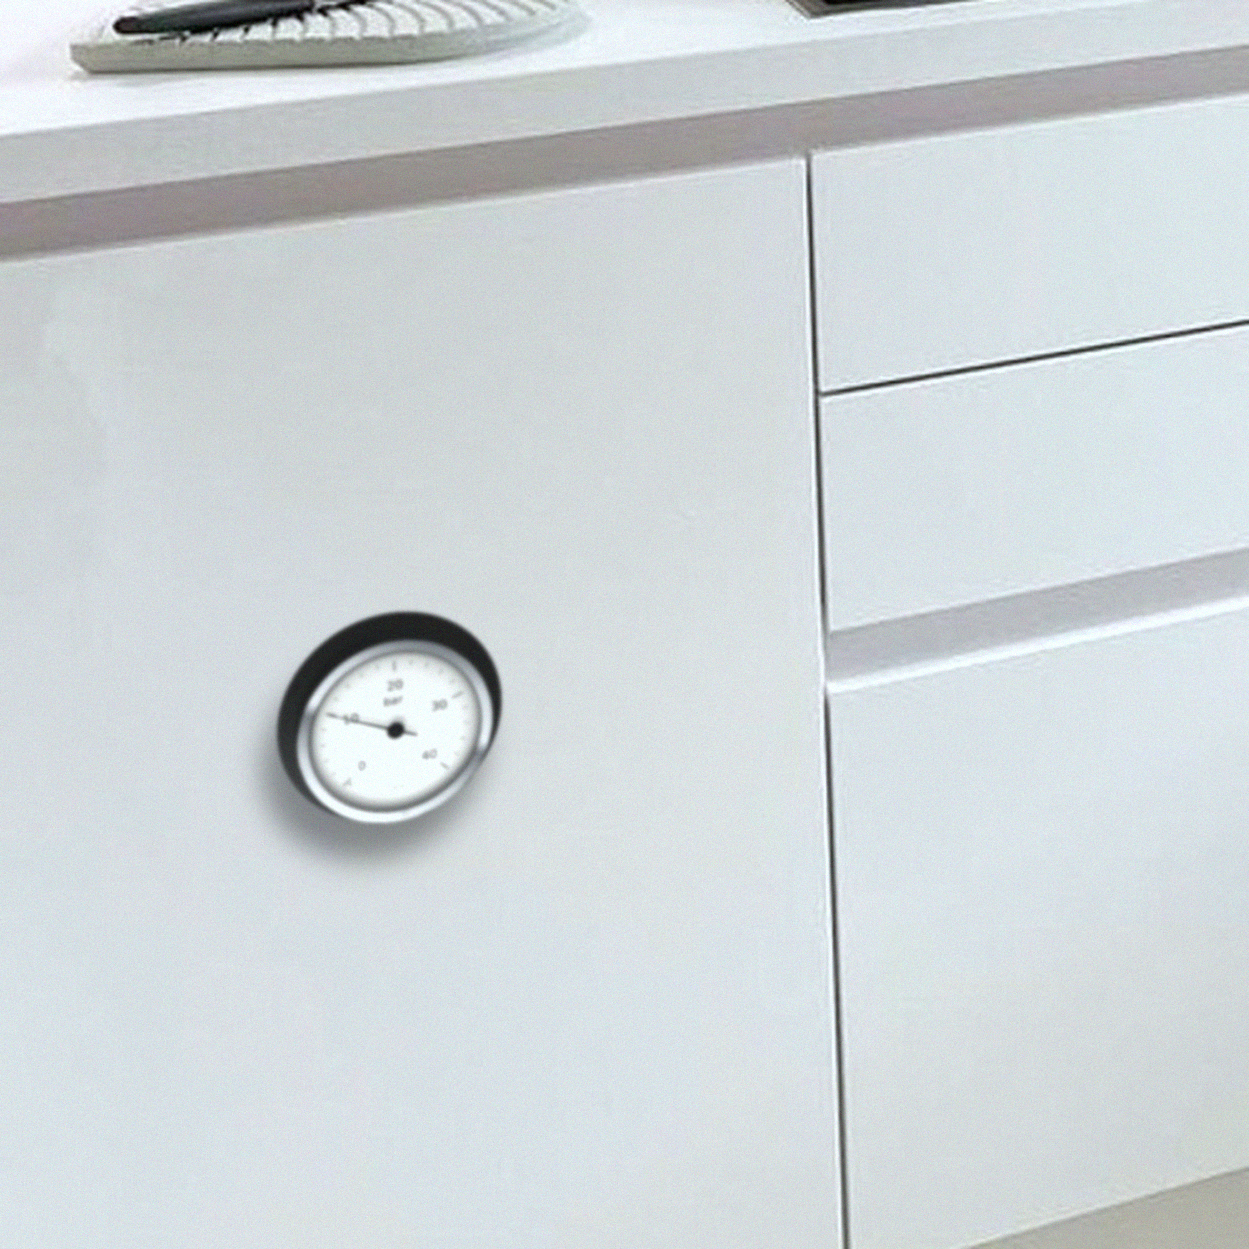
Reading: 10 bar
